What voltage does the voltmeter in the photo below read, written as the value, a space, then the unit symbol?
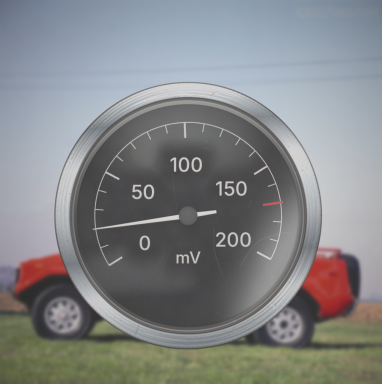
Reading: 20 mV
